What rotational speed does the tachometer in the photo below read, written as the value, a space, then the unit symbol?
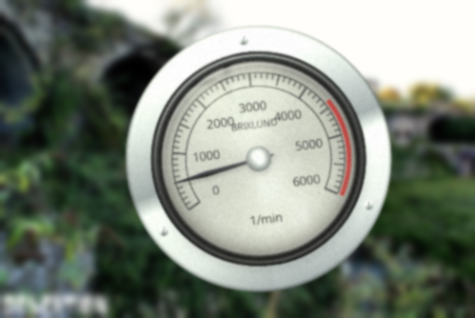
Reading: 500 rpm
